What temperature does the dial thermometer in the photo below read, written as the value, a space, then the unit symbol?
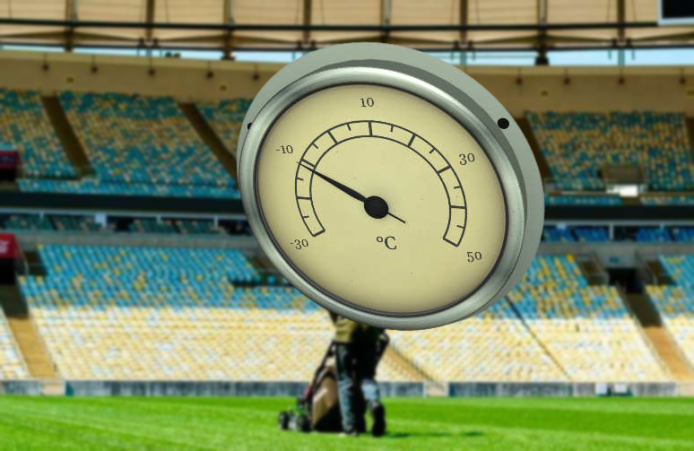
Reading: -10 °C
